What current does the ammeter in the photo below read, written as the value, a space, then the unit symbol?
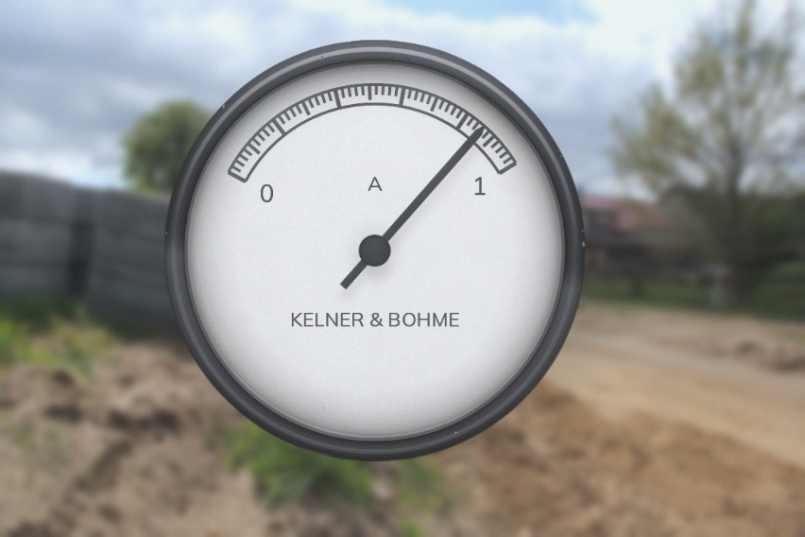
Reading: 0.86 A
